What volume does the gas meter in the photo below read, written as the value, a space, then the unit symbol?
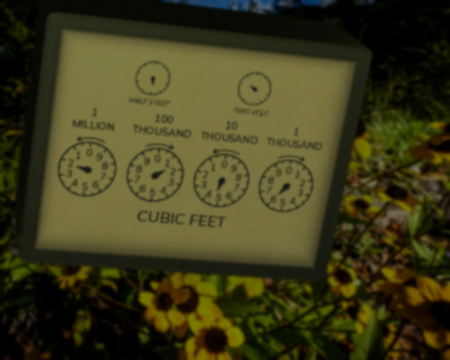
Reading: 214600 ft³
